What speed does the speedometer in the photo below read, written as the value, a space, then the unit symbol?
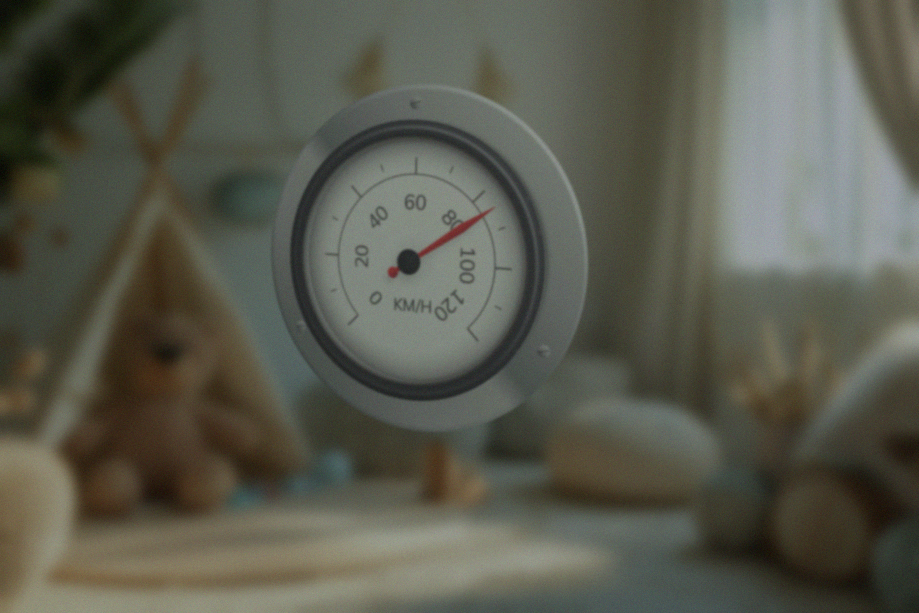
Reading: 85 km/h
